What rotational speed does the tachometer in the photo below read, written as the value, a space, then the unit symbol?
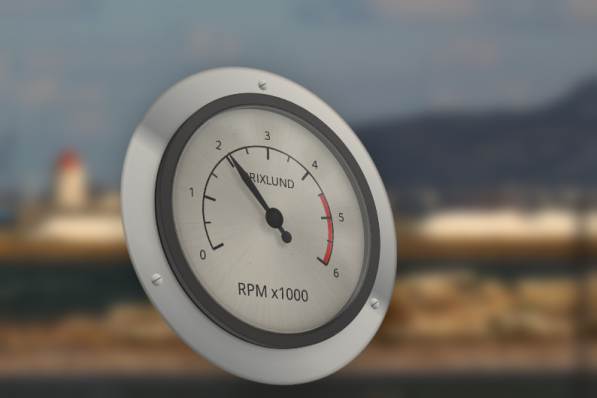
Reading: 2000 rpm
